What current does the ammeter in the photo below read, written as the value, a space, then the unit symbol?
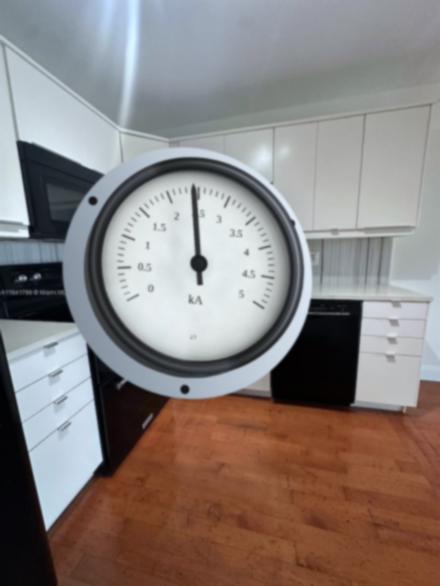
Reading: 2.4 kA
